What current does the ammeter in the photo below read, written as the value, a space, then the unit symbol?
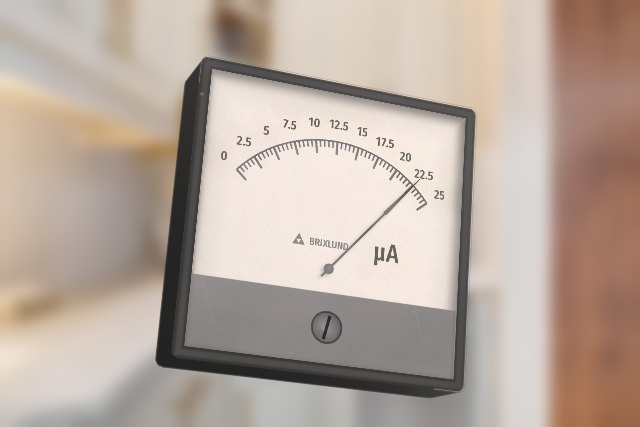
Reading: 22.5 µA
